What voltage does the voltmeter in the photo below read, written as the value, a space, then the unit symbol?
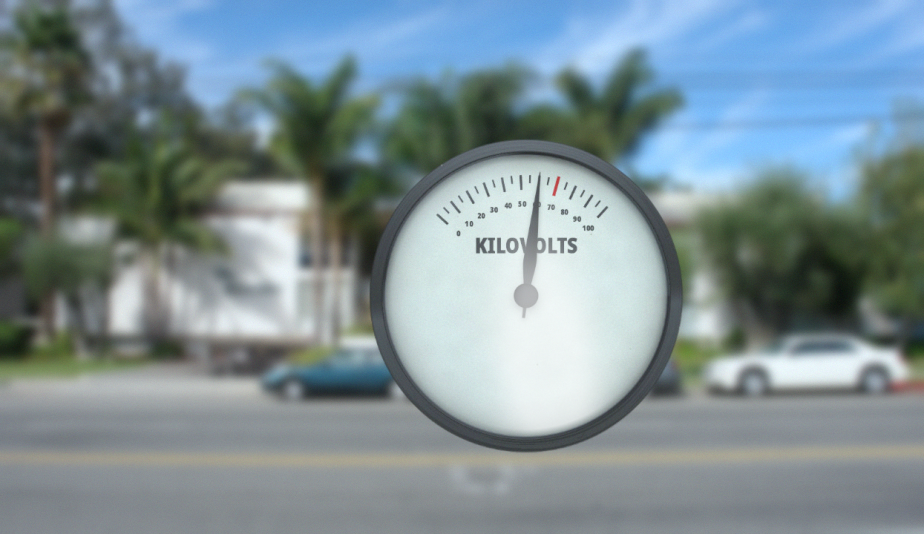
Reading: 60 kV
